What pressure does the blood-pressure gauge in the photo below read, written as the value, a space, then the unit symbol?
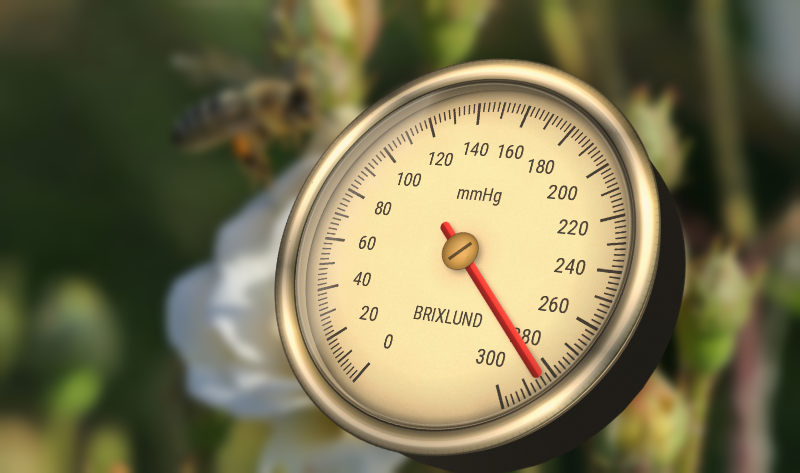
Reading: 284 mmHg
